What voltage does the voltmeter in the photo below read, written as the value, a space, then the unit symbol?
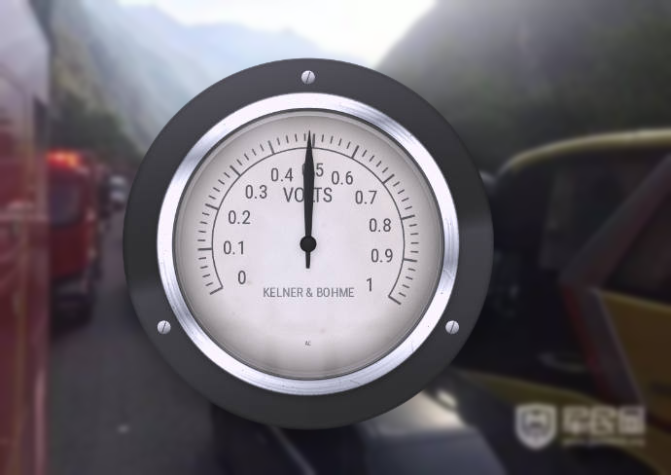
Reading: 0.49 V
